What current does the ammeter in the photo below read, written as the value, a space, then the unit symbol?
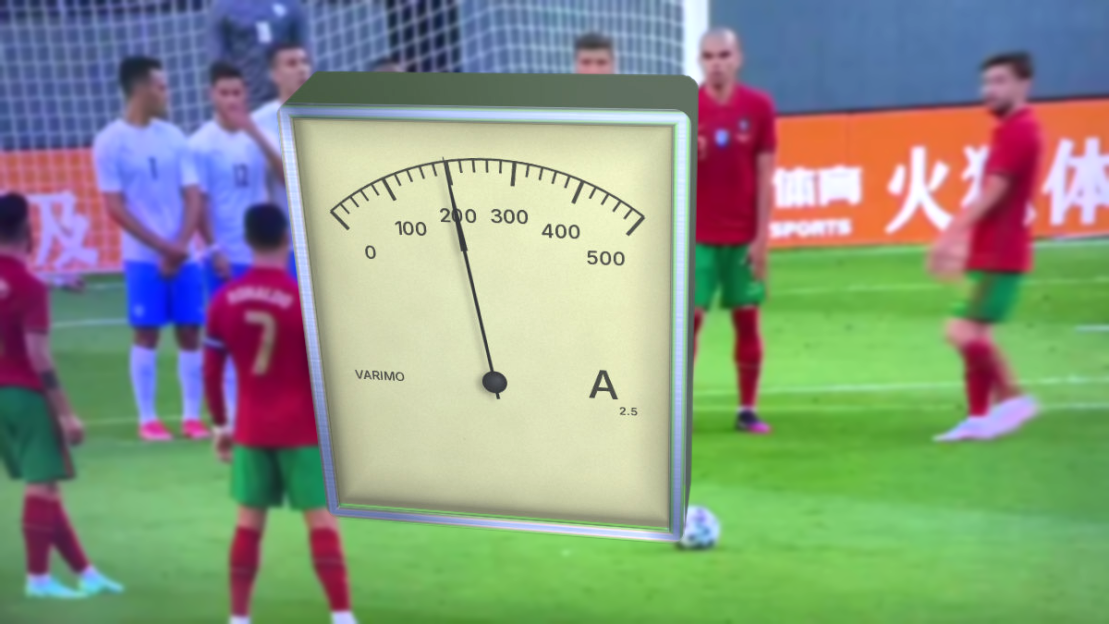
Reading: 200 A
